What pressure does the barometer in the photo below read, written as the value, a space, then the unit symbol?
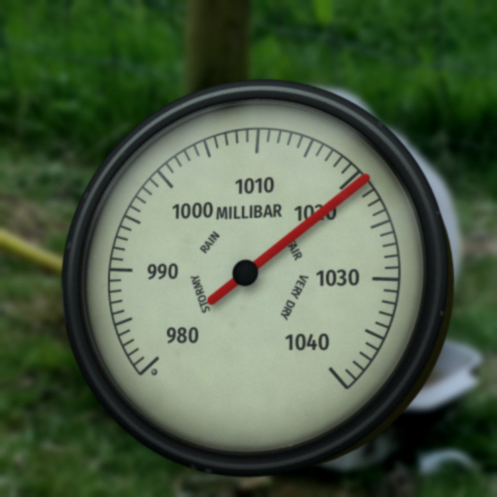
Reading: 1021 mbar
